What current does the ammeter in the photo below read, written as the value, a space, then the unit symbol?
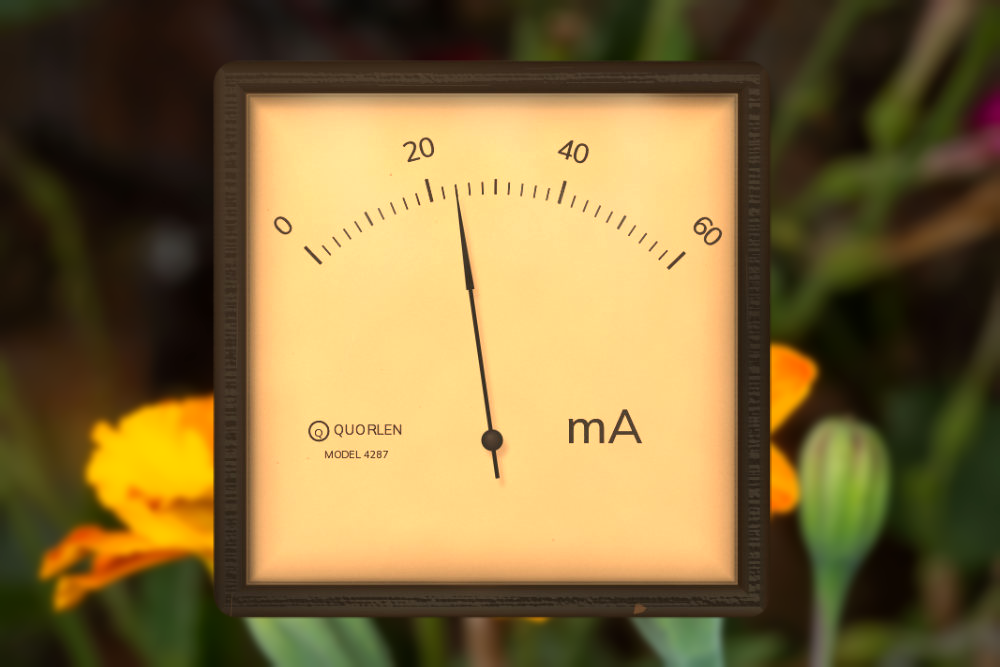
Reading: 24 mA
